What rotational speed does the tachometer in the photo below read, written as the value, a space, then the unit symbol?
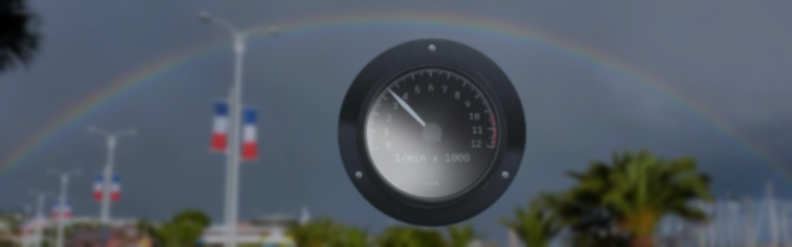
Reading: 3500 rpm
